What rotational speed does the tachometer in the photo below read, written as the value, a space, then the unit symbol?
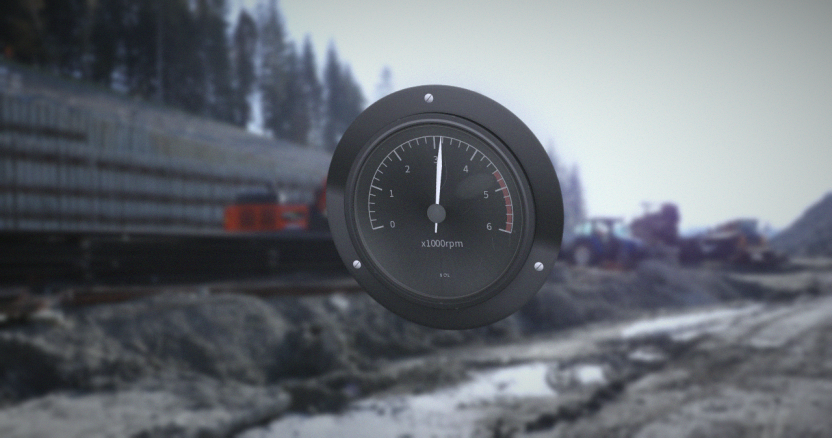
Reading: 3200 rpm
